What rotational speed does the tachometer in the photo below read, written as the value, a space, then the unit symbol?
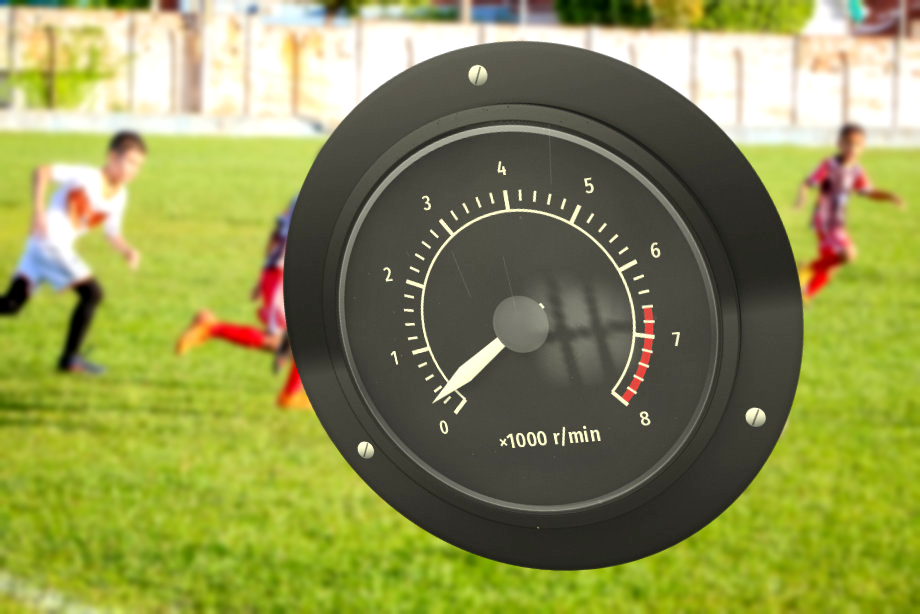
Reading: 300 rpm
